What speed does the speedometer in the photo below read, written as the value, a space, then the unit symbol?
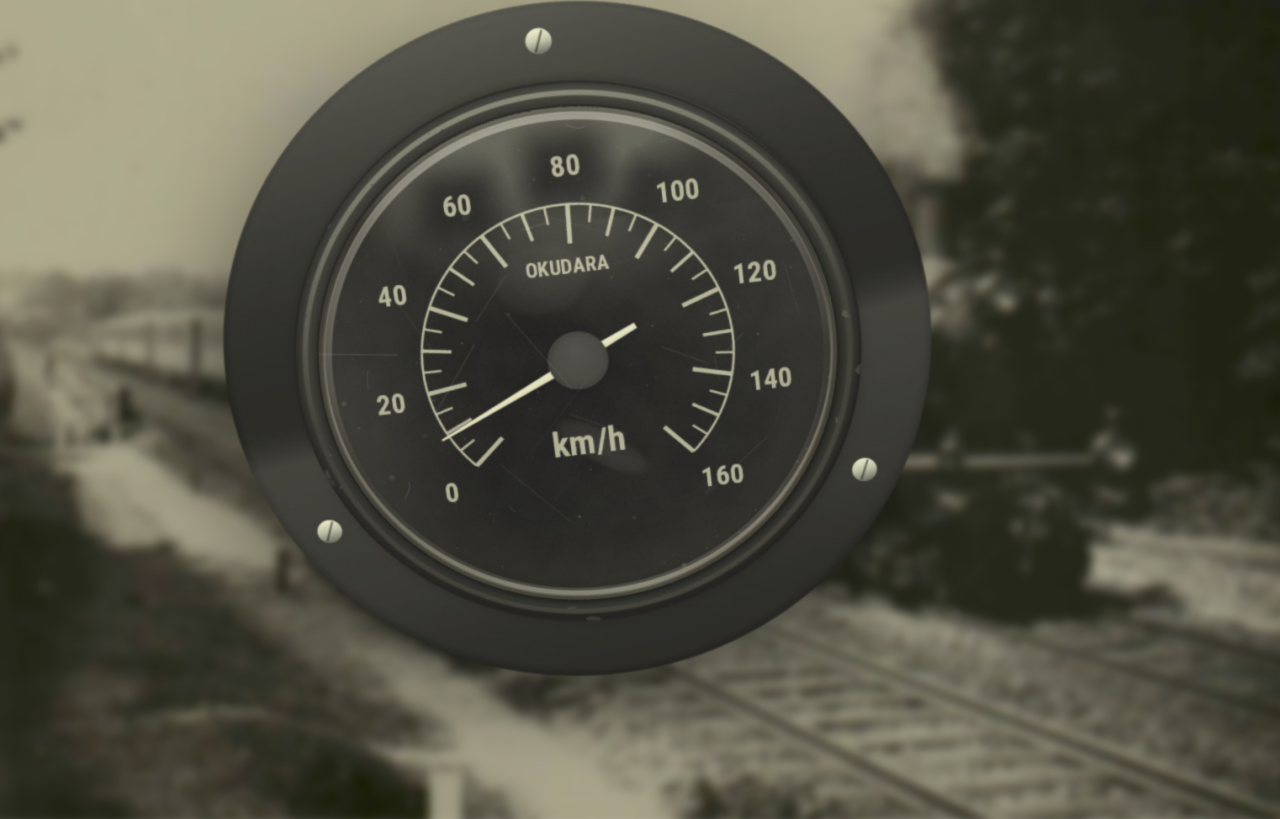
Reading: 10 km/h
